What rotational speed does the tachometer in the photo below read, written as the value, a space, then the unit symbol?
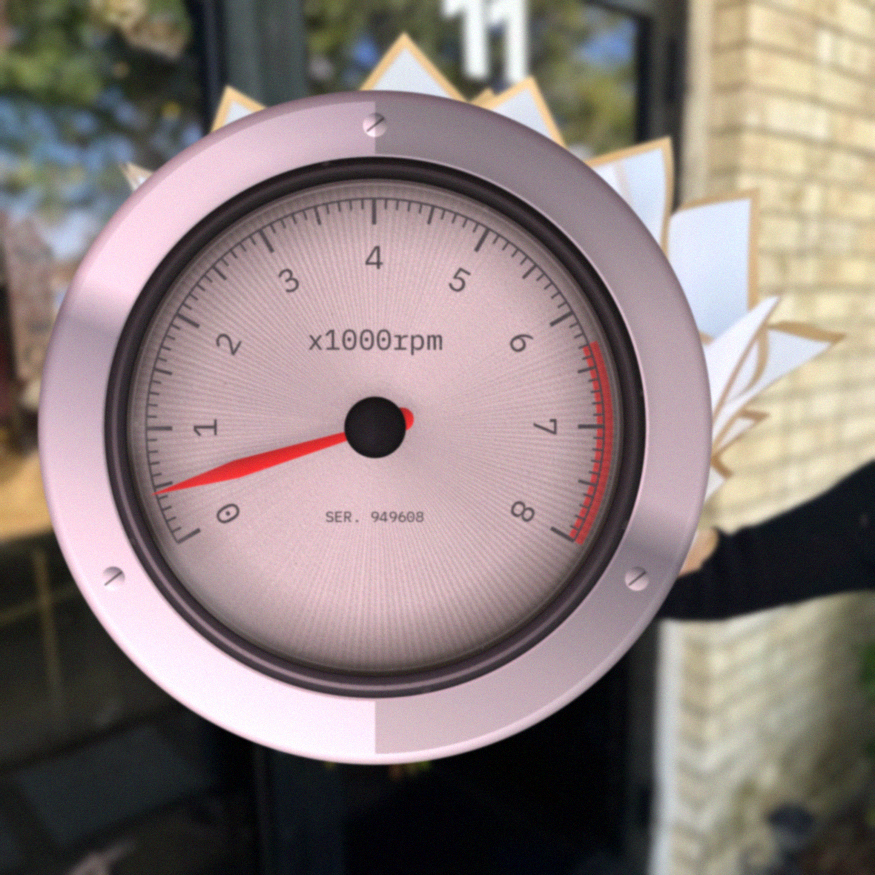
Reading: 450 rpm
